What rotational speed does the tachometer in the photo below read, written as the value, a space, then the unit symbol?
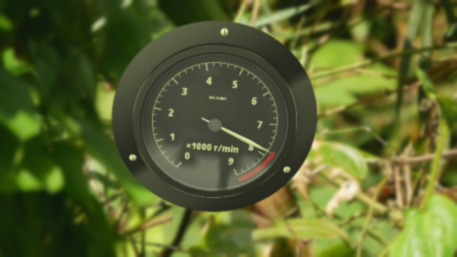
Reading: 7800 rpm
